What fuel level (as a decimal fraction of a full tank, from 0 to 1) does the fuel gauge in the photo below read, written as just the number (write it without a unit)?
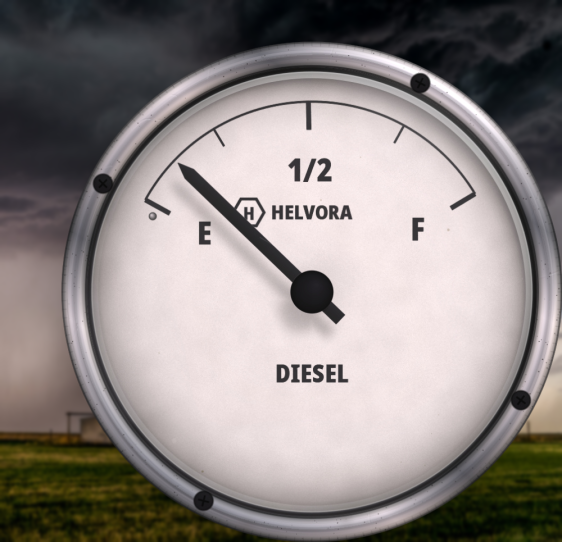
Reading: 0.125
